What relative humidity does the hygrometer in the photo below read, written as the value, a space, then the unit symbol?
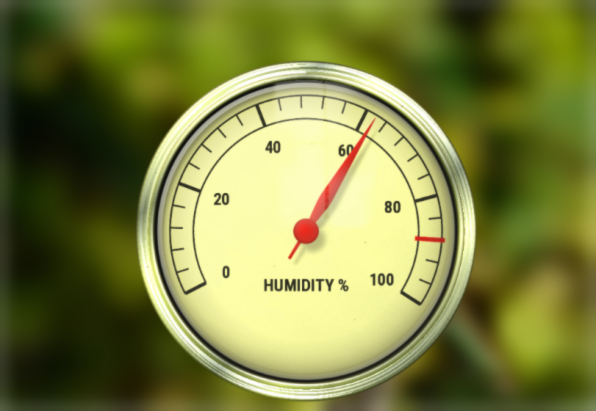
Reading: 62 %
